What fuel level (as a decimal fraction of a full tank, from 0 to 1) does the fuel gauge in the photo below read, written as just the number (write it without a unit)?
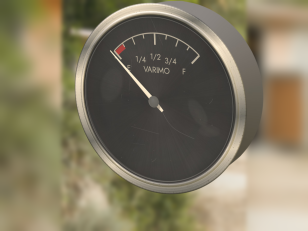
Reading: 0
